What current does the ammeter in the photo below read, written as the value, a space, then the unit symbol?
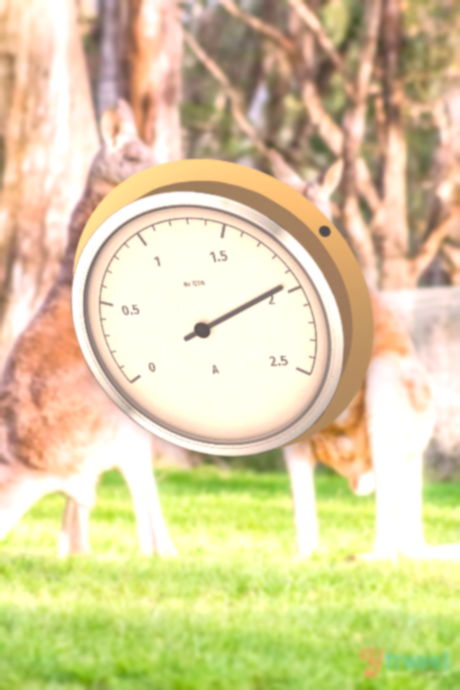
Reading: 1.95 A
